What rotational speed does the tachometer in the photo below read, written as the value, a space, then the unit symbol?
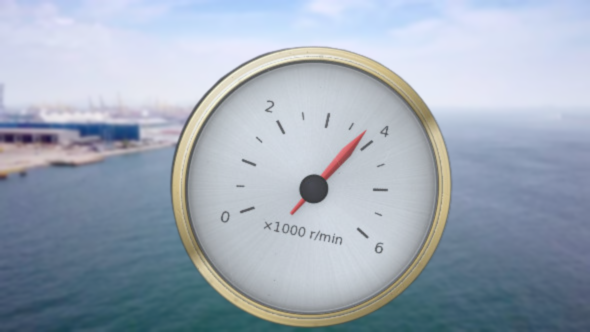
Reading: 3750 rpm
